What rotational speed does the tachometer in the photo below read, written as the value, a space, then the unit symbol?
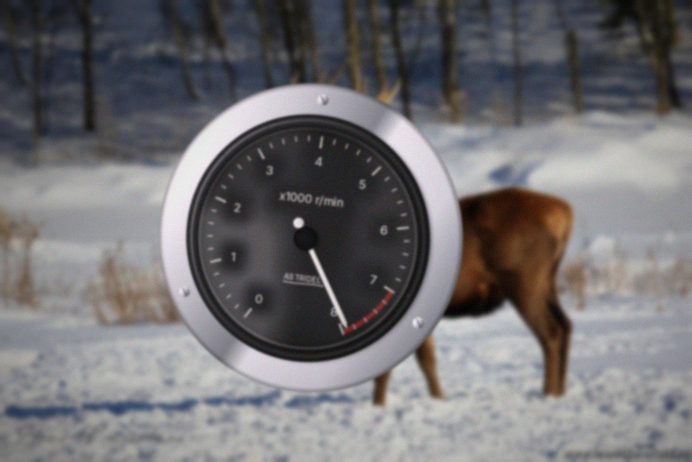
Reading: 7900 rpm
